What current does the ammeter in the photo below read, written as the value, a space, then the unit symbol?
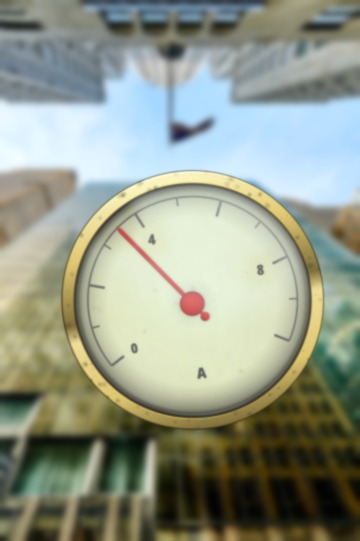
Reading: 3.5 A
